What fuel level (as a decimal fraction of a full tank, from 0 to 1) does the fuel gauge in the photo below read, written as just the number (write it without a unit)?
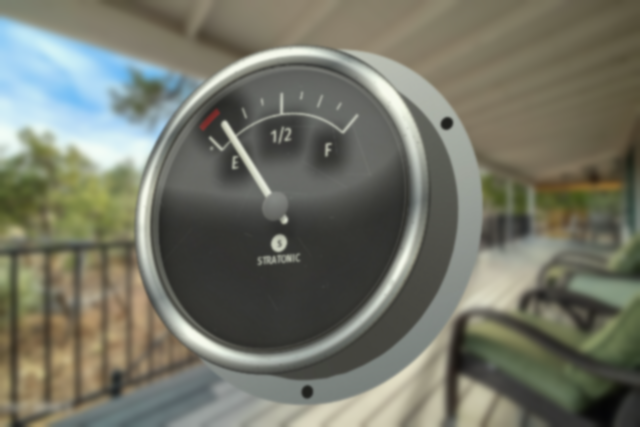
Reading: 0.125
